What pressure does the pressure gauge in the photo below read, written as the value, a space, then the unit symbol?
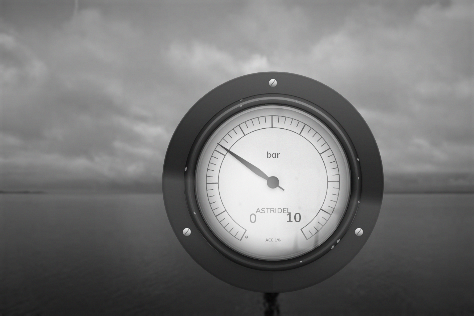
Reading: 3.2 bar
